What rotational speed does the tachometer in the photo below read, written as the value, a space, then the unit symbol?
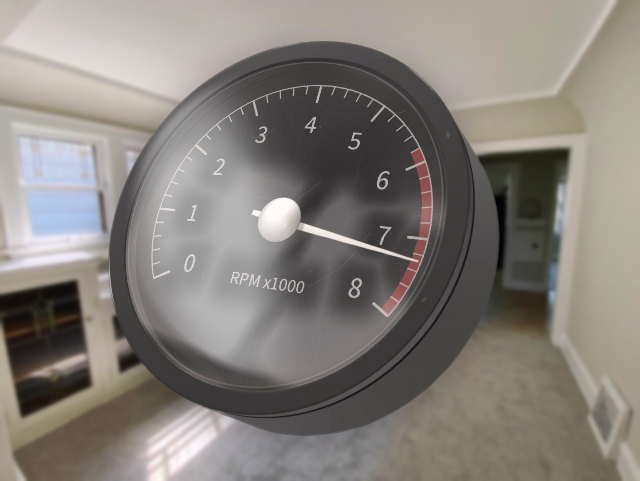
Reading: 7300 rpm
